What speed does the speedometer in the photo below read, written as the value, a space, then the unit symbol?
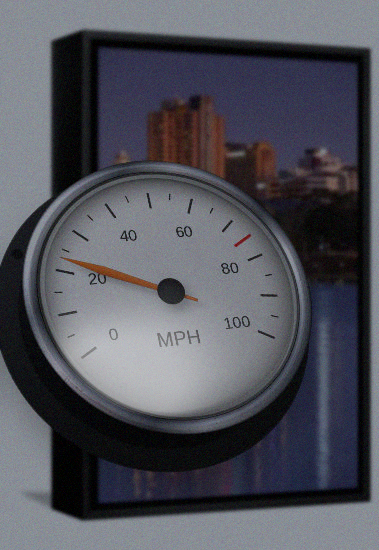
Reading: 22.5 mph
